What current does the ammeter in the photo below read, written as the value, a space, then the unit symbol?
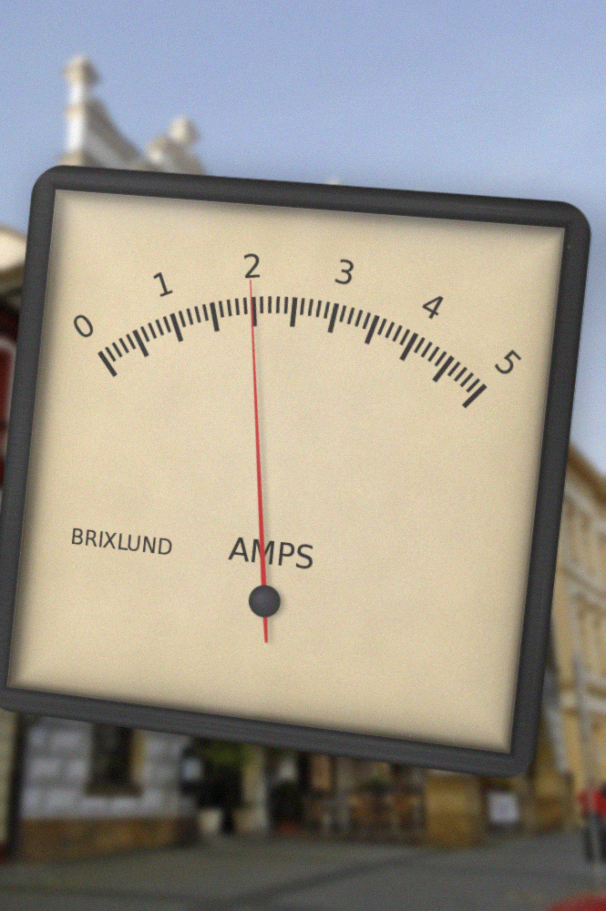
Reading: 2 A
